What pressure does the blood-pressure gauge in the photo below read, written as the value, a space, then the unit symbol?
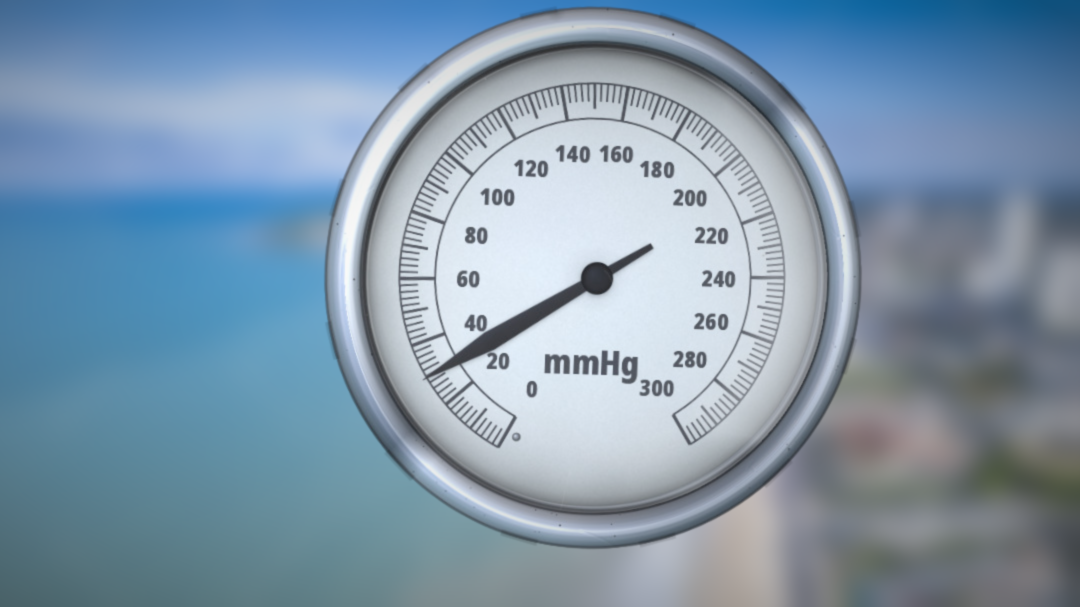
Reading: 30 mmHg
